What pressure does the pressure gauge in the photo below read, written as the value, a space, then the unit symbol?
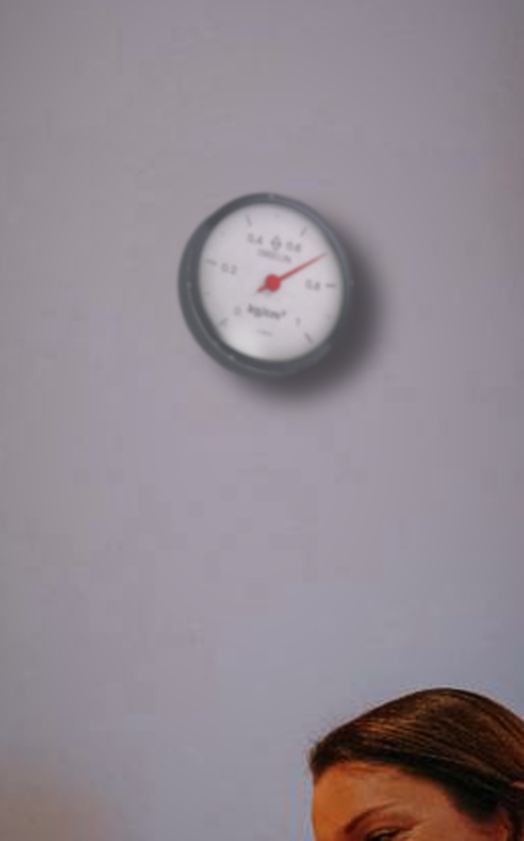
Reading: 0.7 kg/cm²
